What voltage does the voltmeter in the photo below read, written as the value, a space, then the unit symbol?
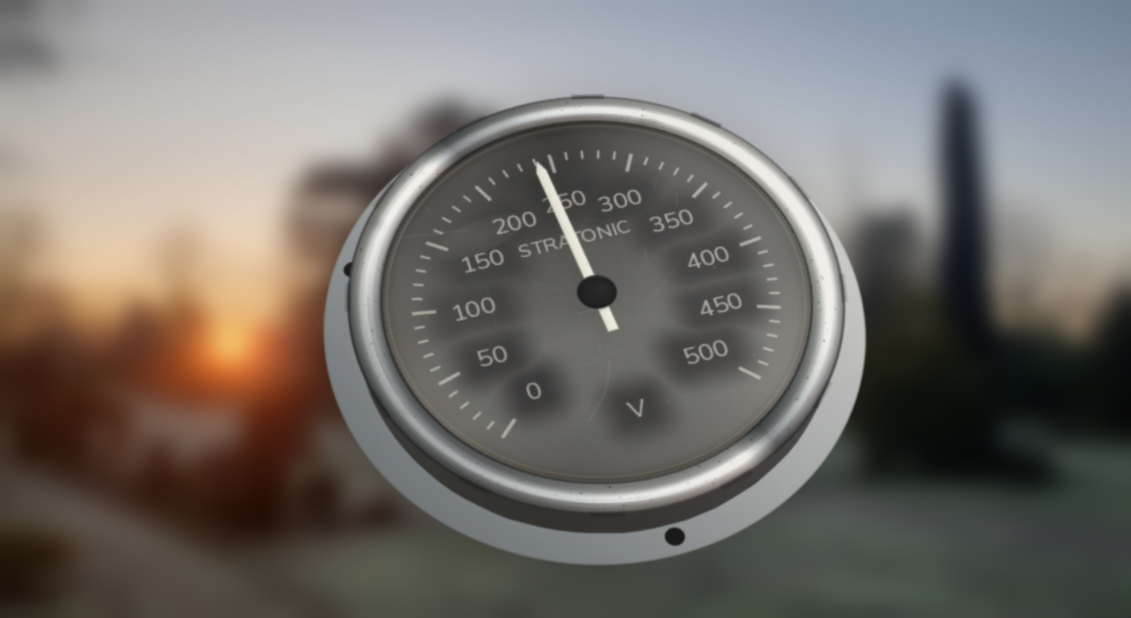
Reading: 240 V
